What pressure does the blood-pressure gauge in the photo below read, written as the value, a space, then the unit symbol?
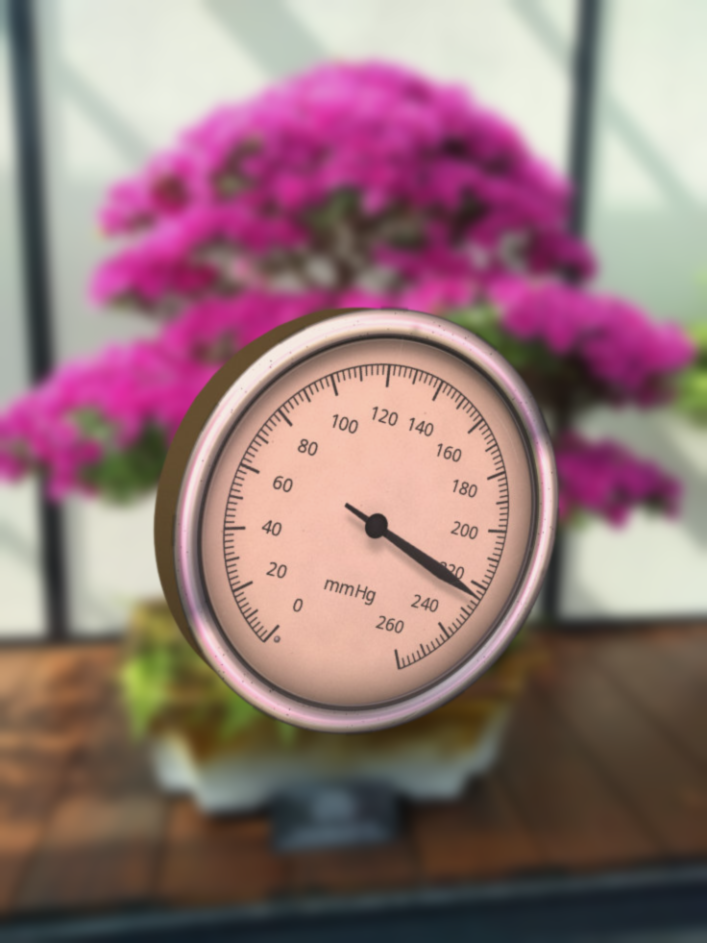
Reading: 224 mmHg
